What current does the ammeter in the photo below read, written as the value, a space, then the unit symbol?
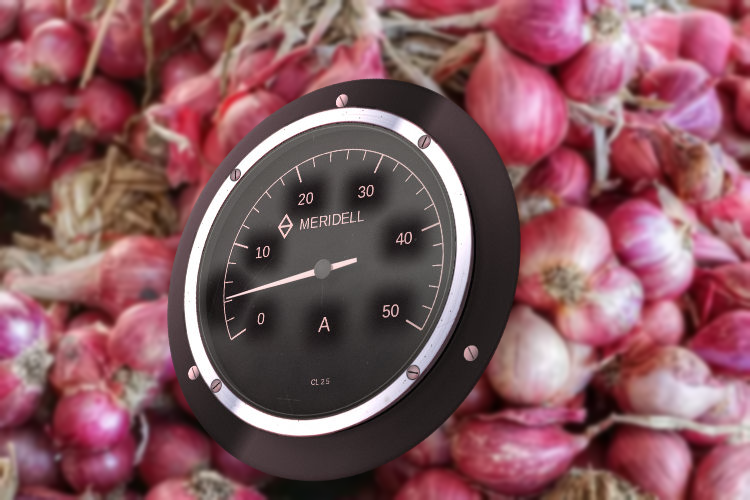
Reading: 4 A
